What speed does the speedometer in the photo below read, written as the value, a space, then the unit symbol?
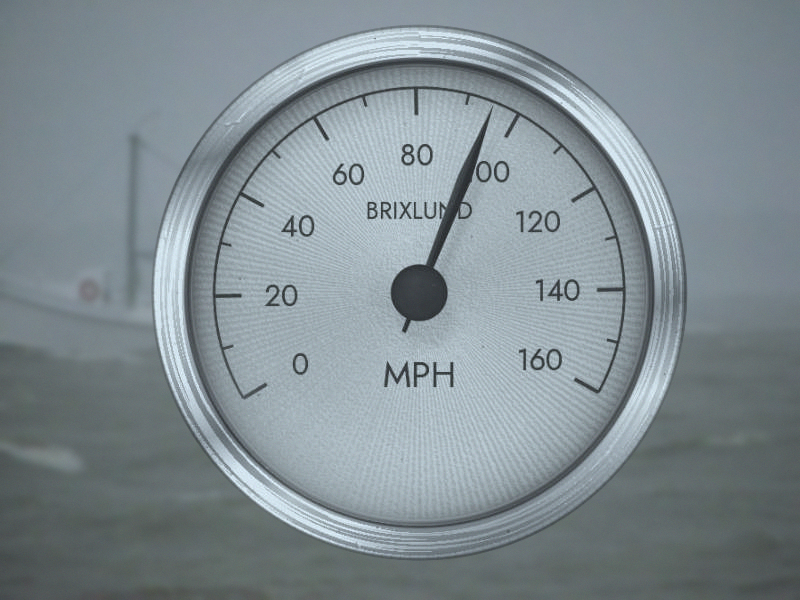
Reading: 95 mph
